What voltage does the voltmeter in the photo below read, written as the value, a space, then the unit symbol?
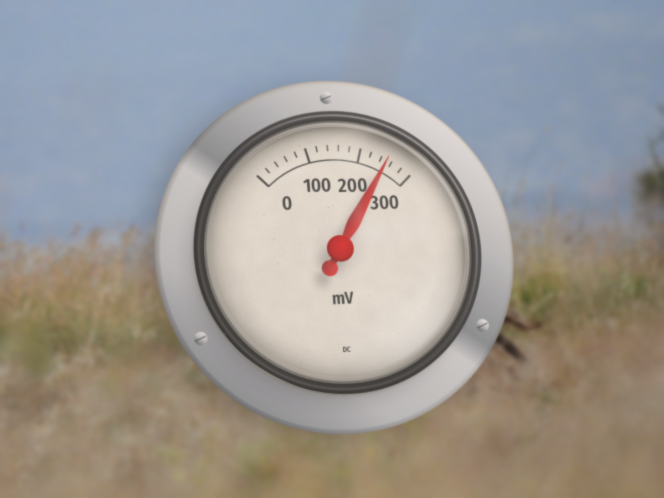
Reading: 250 mV
